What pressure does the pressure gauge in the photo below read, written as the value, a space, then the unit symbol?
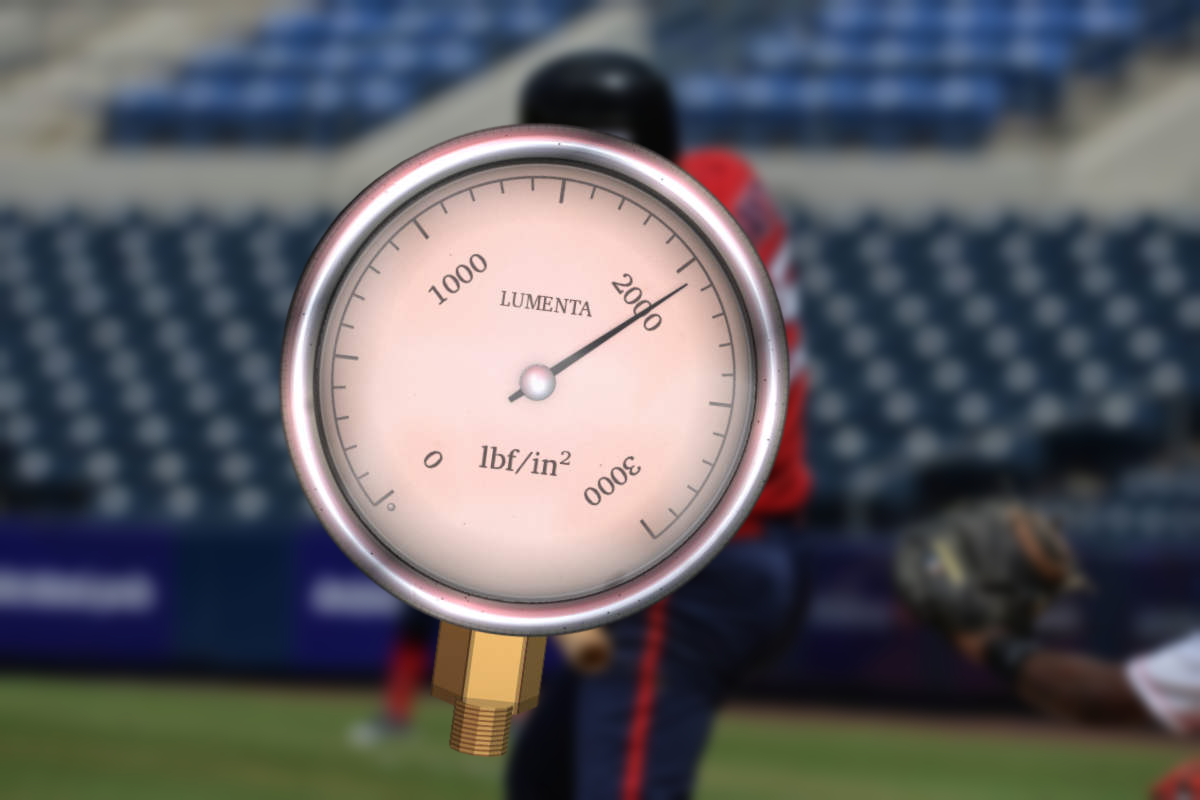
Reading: 2050 psi
